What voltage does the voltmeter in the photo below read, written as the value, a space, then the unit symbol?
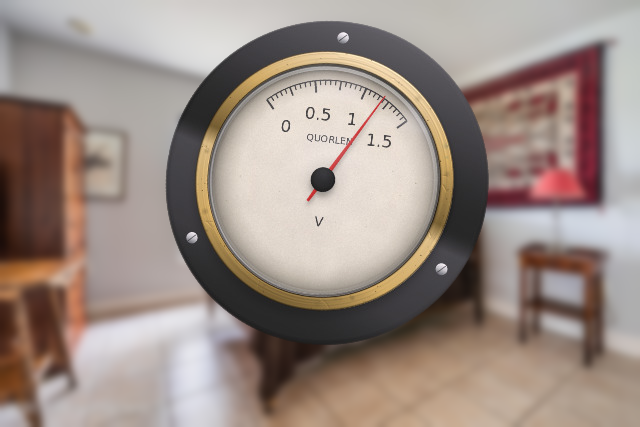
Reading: 1.2 V
